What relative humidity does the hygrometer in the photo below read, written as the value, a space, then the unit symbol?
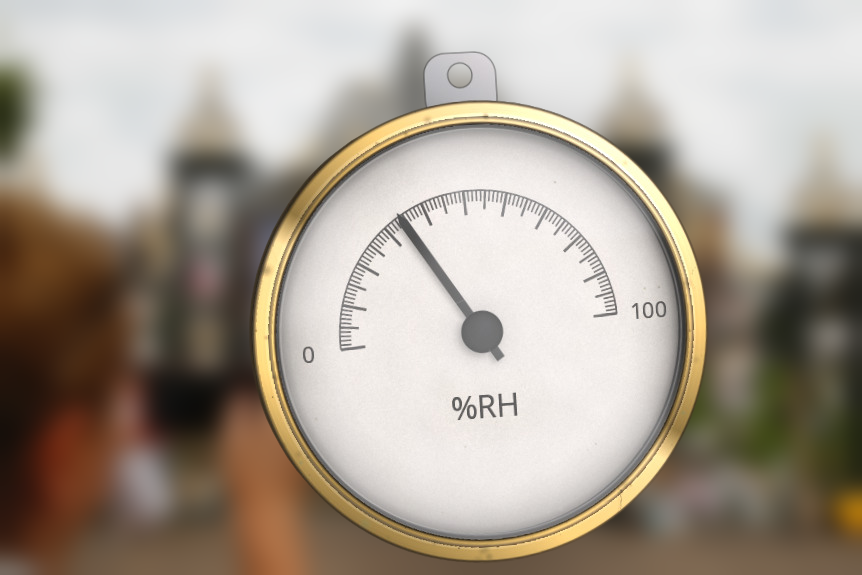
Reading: 34 %
